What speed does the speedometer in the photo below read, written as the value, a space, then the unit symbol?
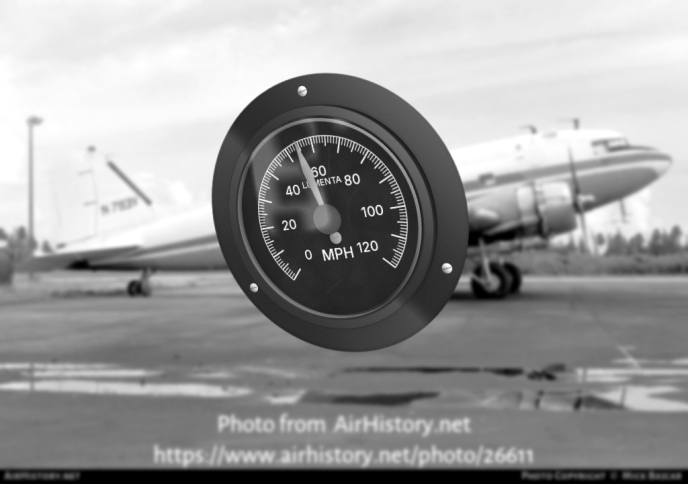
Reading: 55 mph
